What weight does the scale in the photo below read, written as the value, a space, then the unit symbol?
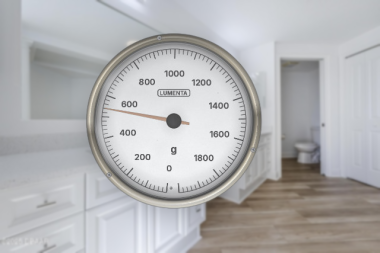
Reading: 540 g
